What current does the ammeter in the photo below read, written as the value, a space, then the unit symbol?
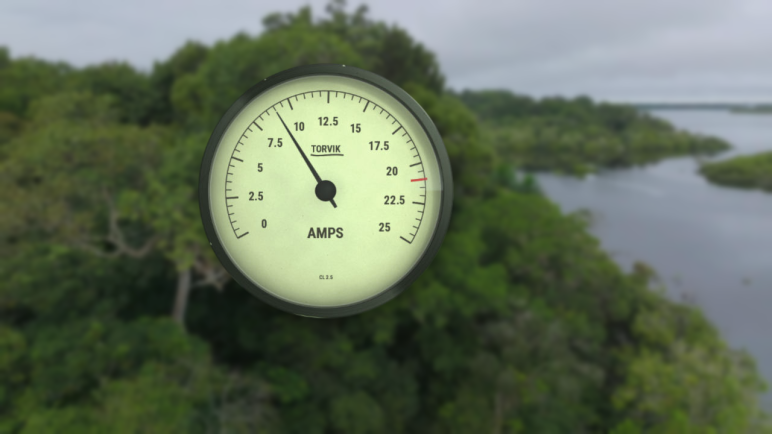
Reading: 9 A
